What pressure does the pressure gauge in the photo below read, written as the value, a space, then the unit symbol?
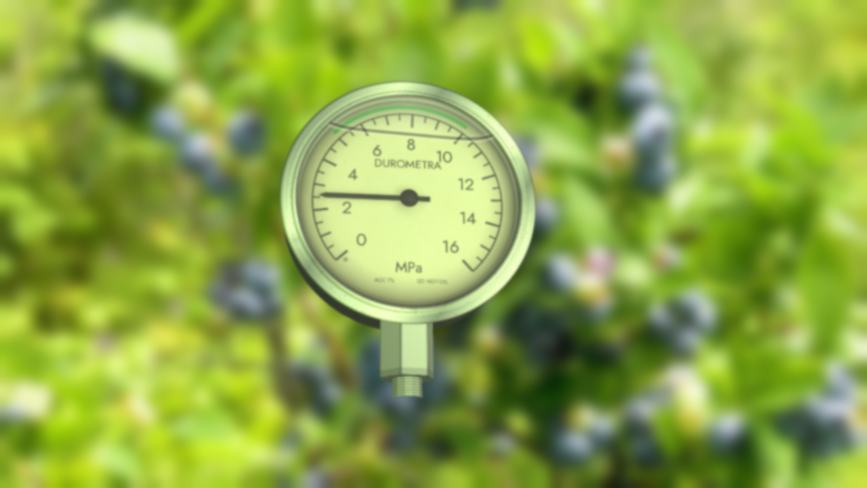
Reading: 2.5 MPa
